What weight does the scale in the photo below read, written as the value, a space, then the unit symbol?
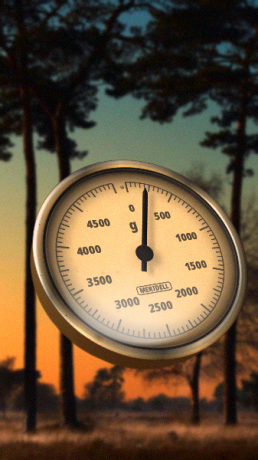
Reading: 200 g
